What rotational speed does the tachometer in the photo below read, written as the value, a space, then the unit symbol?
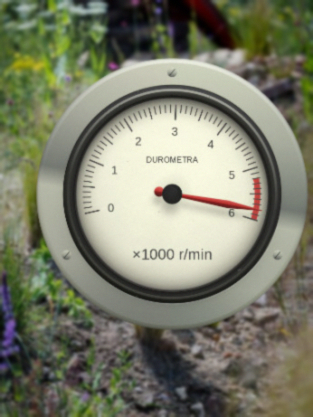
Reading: 5800 rpm
